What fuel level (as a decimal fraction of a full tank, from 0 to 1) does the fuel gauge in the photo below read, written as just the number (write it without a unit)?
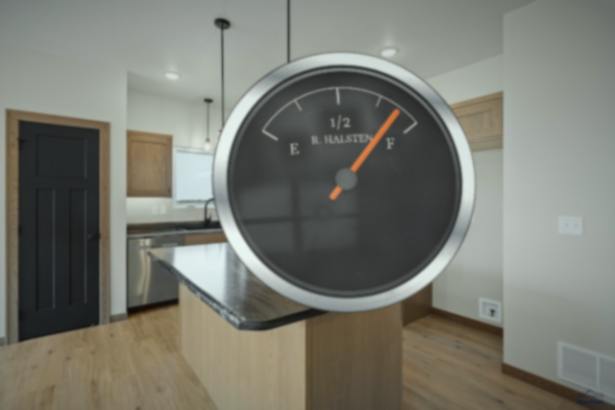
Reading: 0.875
